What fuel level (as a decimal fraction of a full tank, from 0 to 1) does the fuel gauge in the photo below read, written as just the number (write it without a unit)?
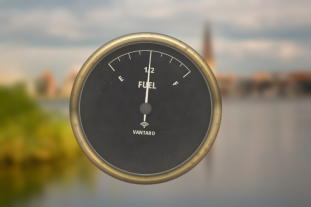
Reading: 0.5
